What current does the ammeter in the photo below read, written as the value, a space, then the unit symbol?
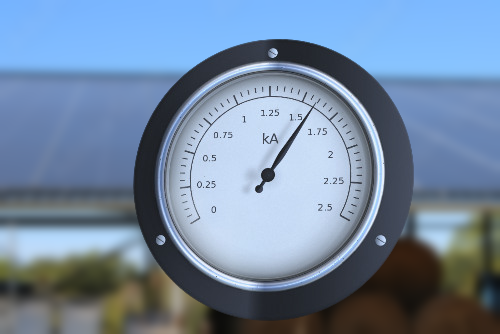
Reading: 1.6 kA
